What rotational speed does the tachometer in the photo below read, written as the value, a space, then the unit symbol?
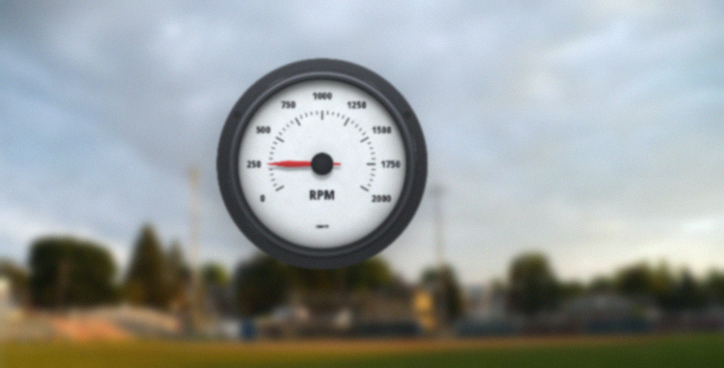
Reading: 250 rpm
